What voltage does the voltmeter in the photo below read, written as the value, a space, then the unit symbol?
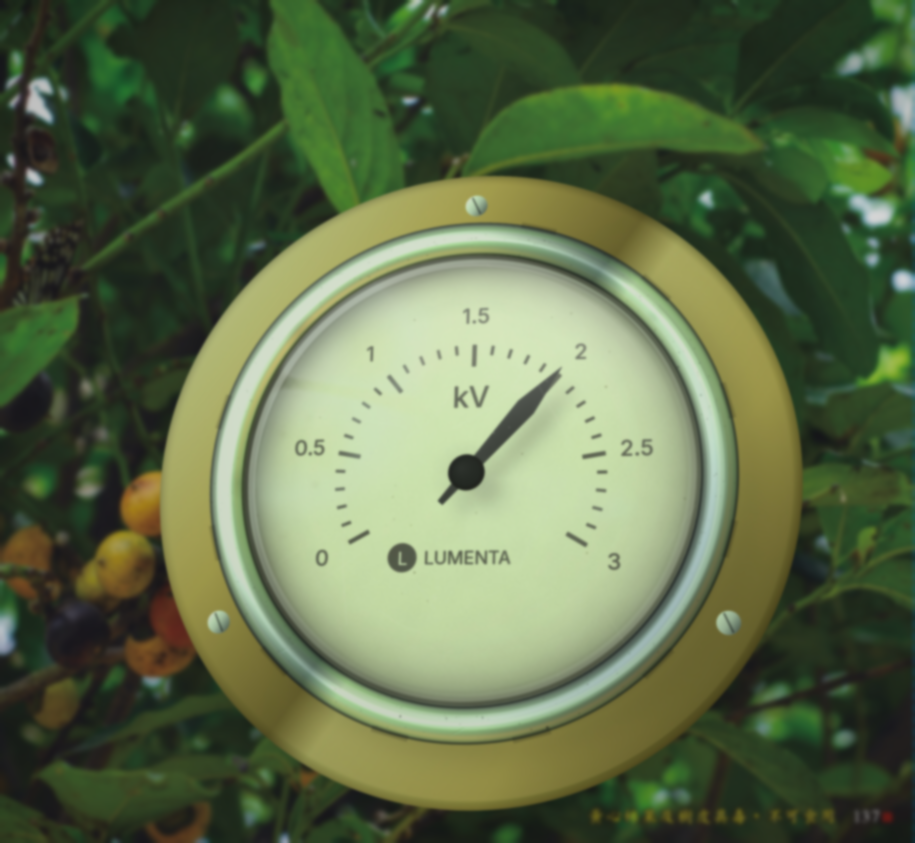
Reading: 2 kV
